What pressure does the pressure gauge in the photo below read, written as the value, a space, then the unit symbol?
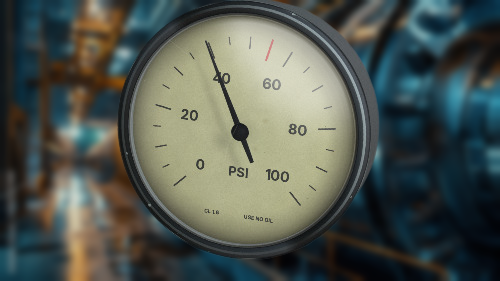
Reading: 40 psi
